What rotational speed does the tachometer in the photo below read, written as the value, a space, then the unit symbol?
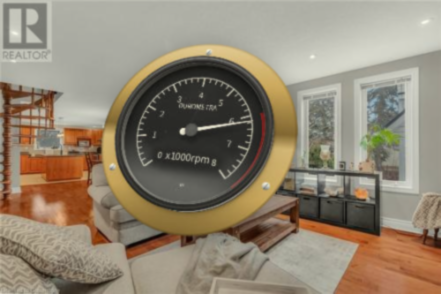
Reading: 6200 rpm
